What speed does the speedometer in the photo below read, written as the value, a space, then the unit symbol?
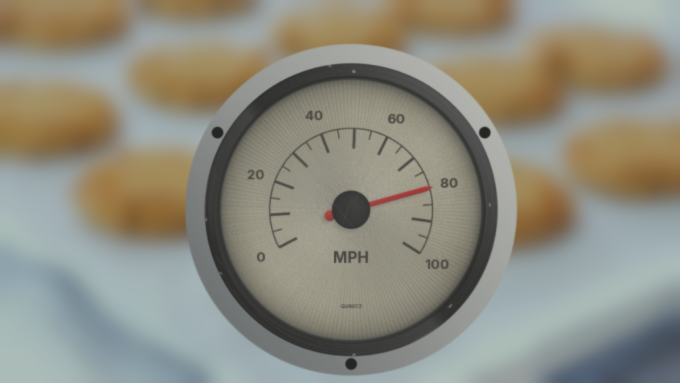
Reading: 80 mph
